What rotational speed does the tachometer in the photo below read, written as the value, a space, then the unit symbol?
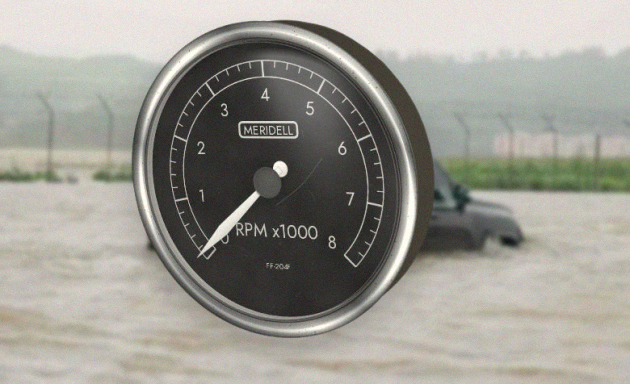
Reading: 100 rpm
